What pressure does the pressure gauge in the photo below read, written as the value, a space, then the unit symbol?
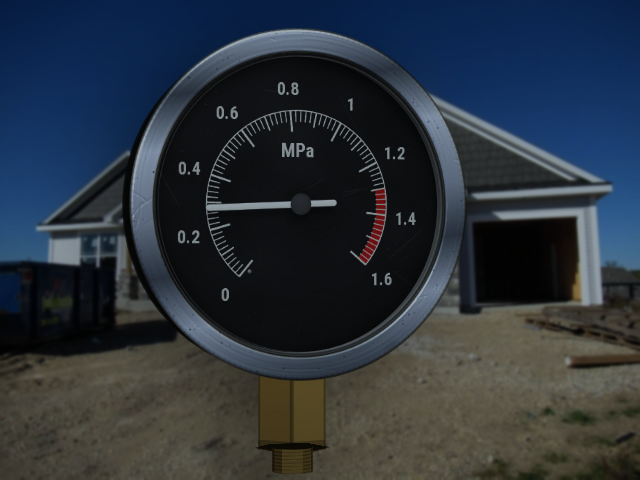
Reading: 0.28 MPa
